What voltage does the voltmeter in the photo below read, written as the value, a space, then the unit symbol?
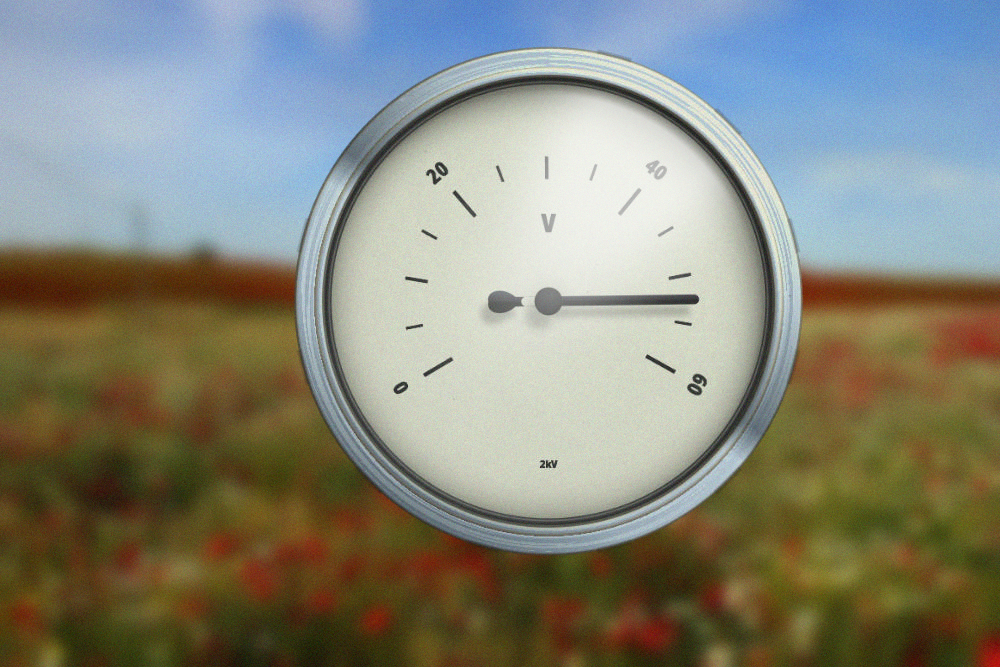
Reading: 52.5 V
